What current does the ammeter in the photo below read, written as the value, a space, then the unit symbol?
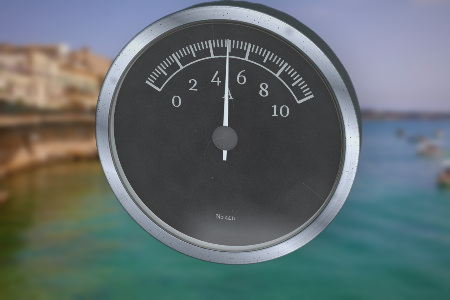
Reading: 5 A
